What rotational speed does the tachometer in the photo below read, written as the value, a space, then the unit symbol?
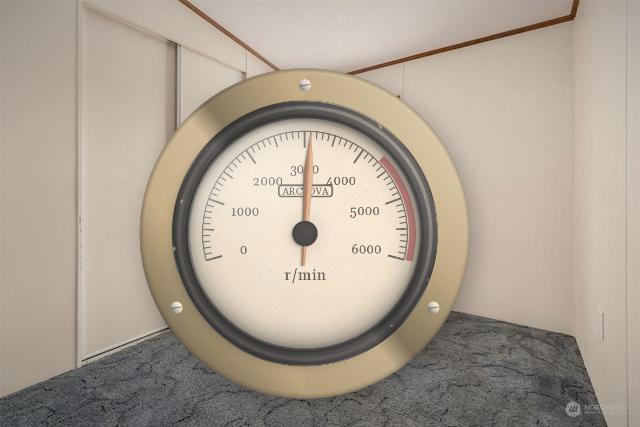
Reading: 3100 rpm
